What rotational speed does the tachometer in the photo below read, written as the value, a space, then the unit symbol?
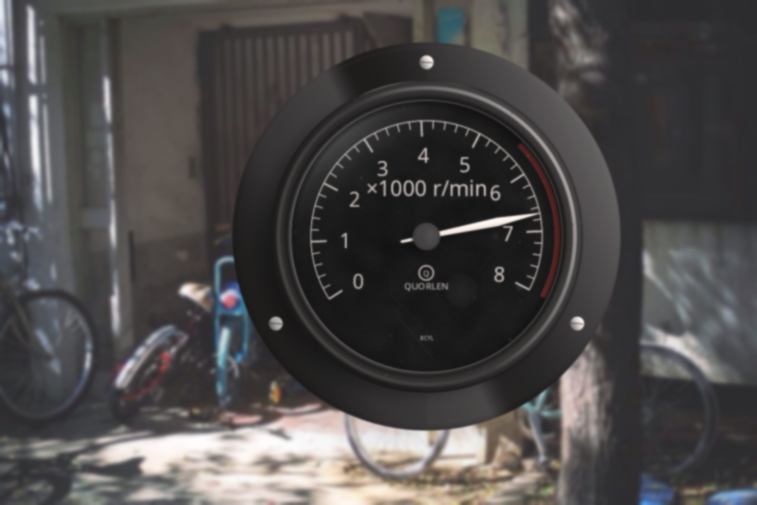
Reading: 6700 rpm
